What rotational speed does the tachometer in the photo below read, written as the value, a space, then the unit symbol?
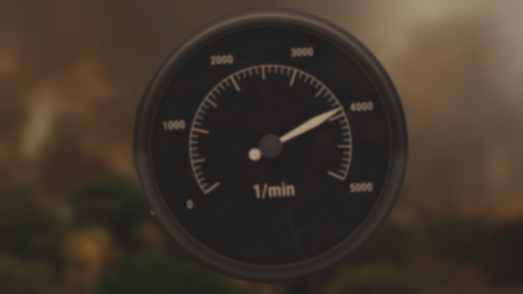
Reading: 3900 rpm
